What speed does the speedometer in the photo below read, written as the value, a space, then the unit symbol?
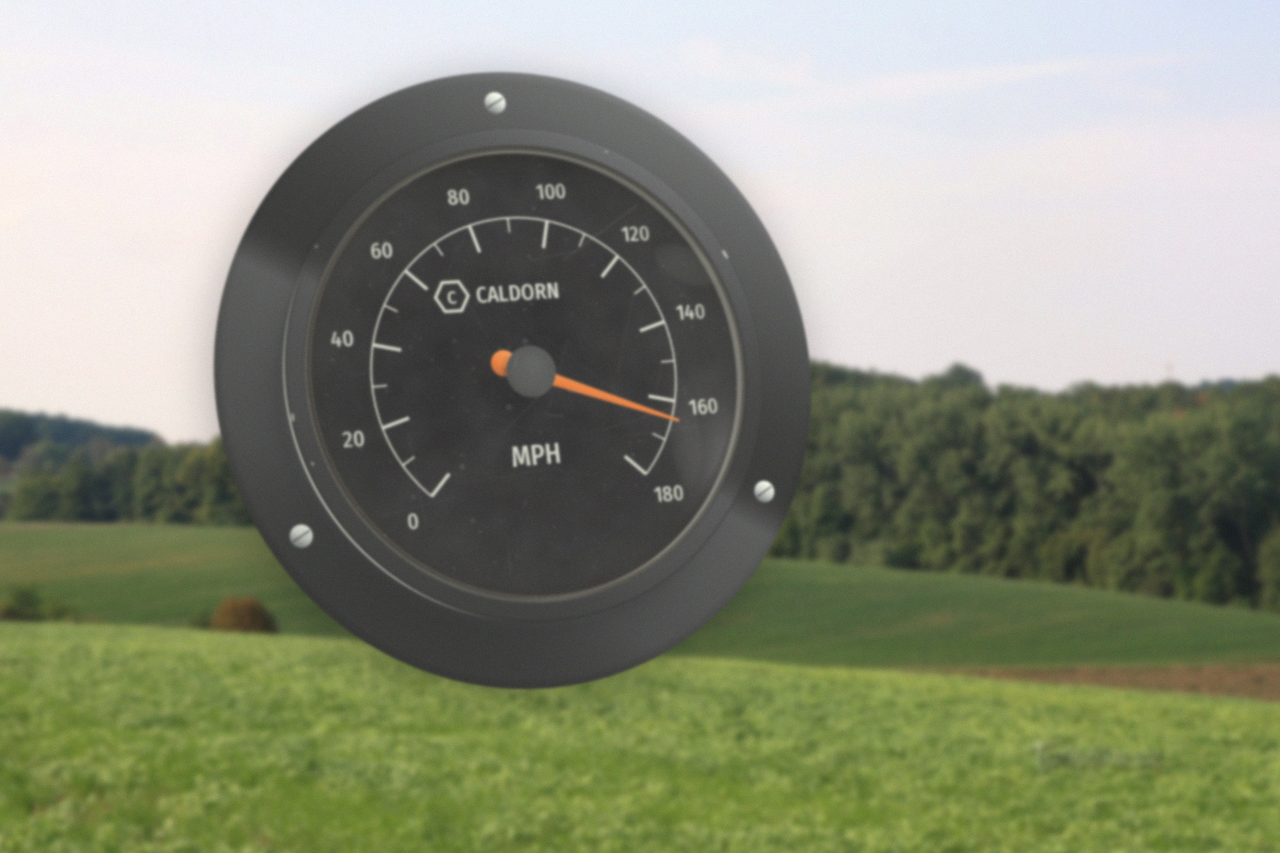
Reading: 165 mph
